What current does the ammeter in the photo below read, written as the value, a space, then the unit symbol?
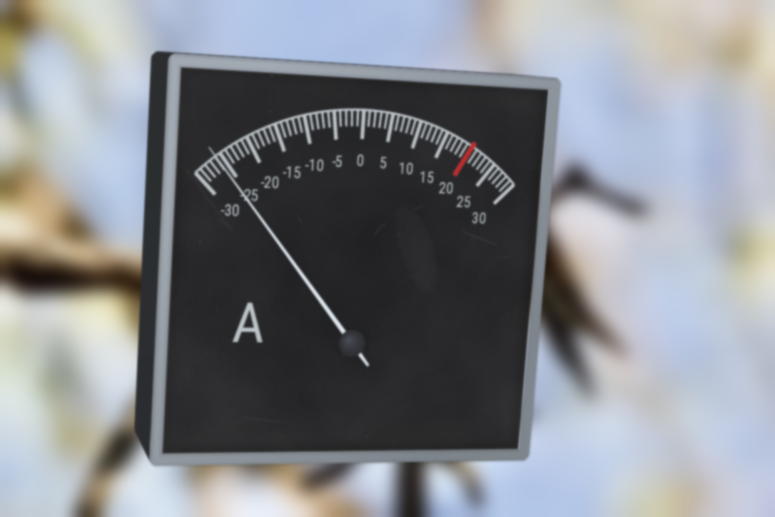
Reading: -26 A
